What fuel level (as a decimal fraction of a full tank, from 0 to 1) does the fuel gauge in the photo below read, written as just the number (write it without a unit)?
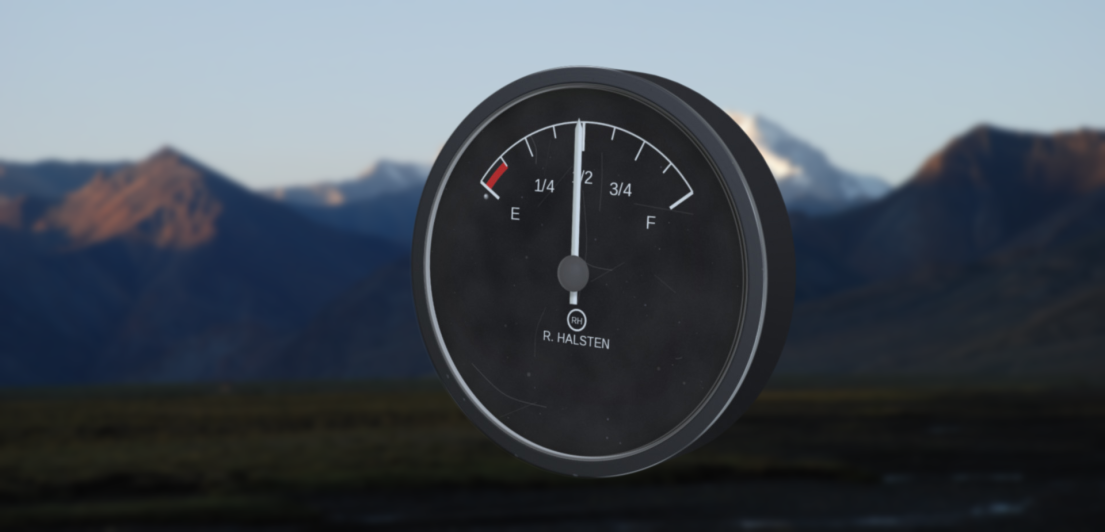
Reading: 0.5
